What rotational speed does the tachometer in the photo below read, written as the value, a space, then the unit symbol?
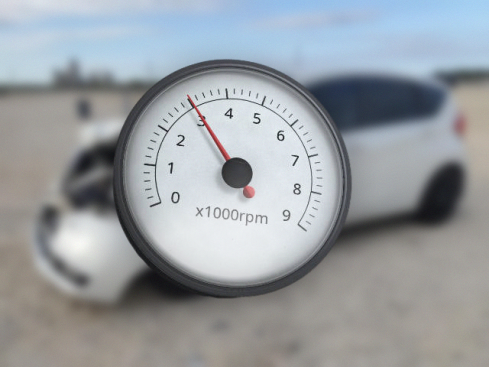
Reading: 3000 rpm
